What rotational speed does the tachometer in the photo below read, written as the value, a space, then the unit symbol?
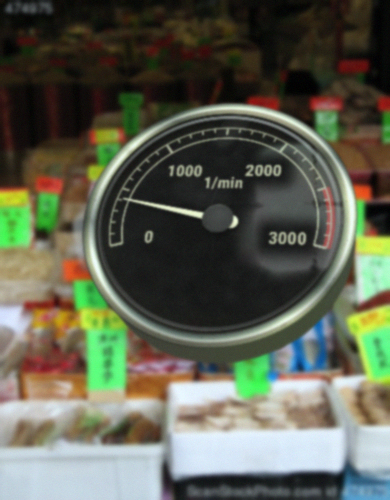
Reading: 400 rpm
